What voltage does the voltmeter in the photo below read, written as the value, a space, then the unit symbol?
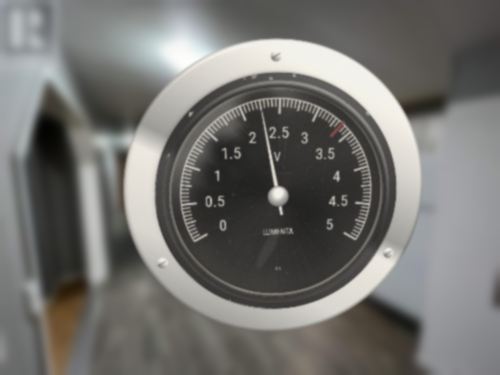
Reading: 2.25 V
